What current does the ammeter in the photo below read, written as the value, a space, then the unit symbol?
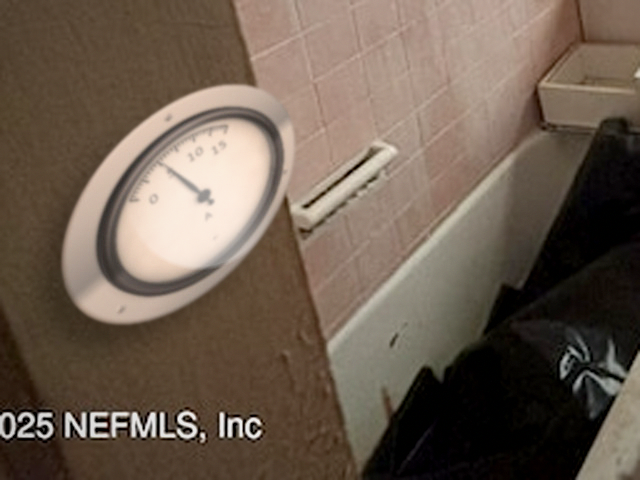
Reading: 5 A
